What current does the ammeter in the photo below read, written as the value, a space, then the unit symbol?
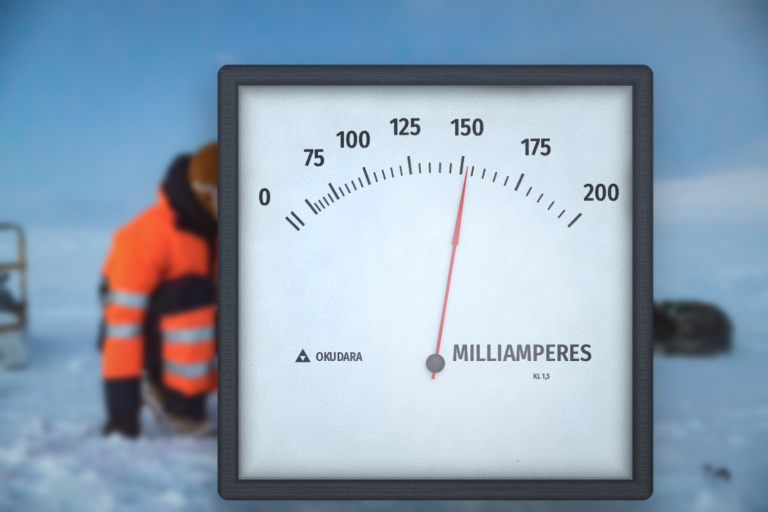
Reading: 152.5 mA
